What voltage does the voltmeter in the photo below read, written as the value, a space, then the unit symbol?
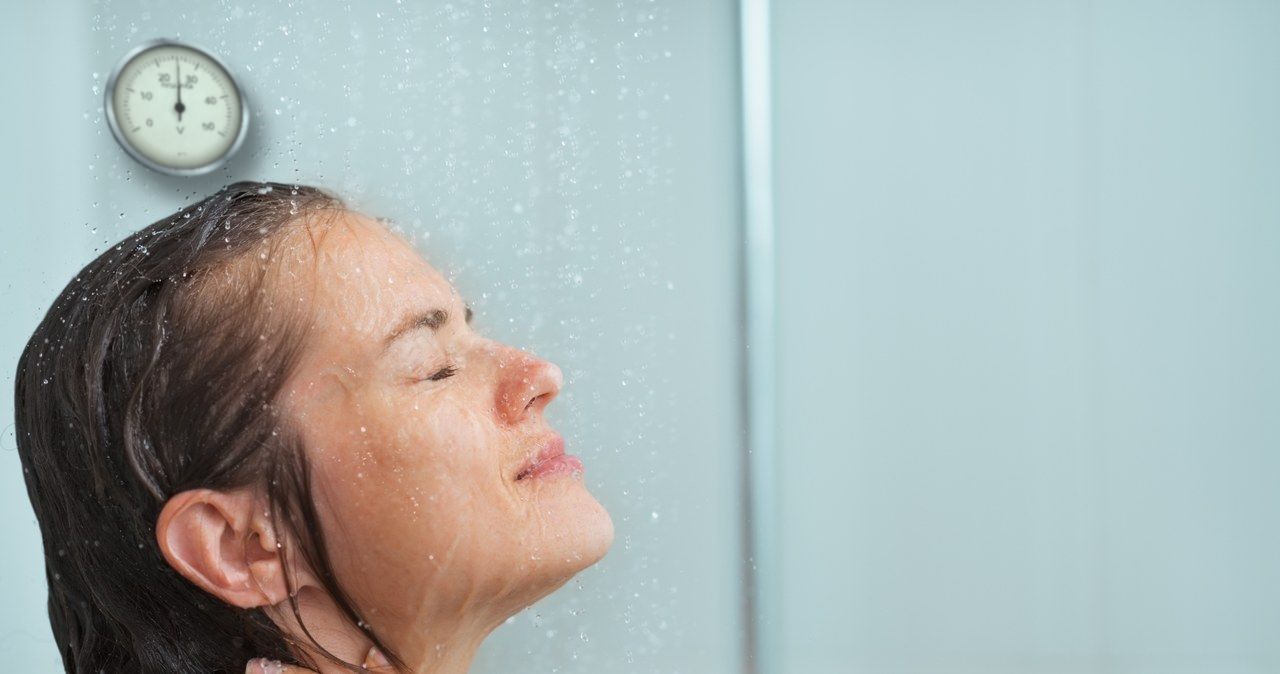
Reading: 25 V
